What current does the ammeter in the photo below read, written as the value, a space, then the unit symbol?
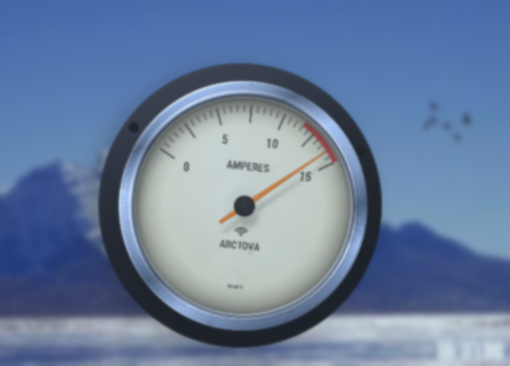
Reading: 14 A
